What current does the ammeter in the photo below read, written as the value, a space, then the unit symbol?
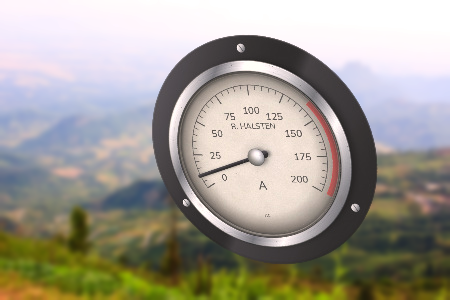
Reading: 10 A
